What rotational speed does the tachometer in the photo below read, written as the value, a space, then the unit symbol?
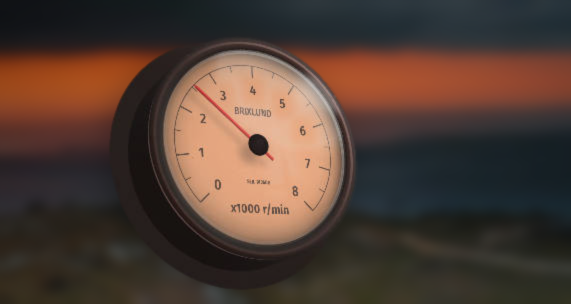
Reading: 2500 rpm
